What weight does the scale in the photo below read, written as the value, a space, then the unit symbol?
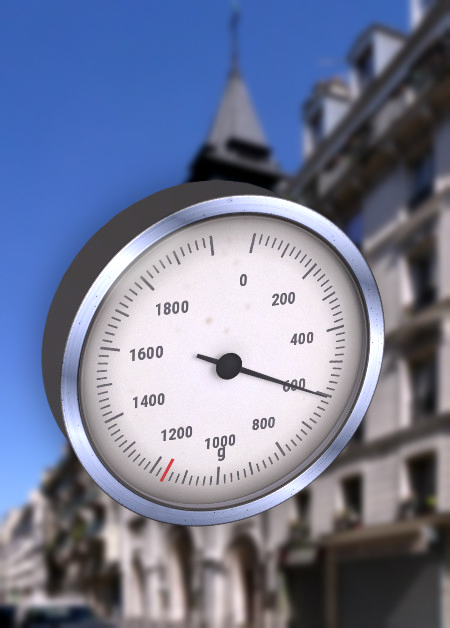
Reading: 600 g
